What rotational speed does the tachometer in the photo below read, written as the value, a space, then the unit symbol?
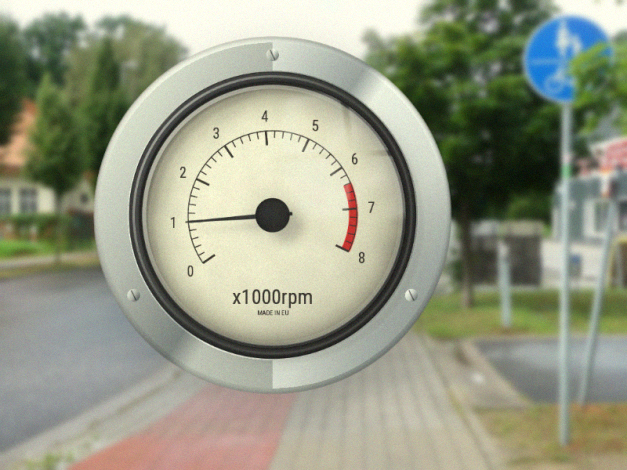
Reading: 1000 rpm
